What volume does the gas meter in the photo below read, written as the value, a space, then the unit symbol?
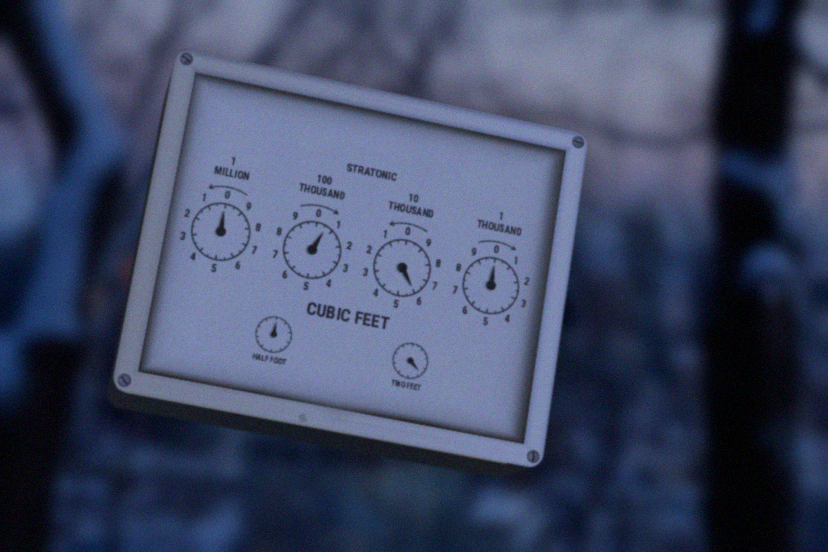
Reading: 6000 ft³
